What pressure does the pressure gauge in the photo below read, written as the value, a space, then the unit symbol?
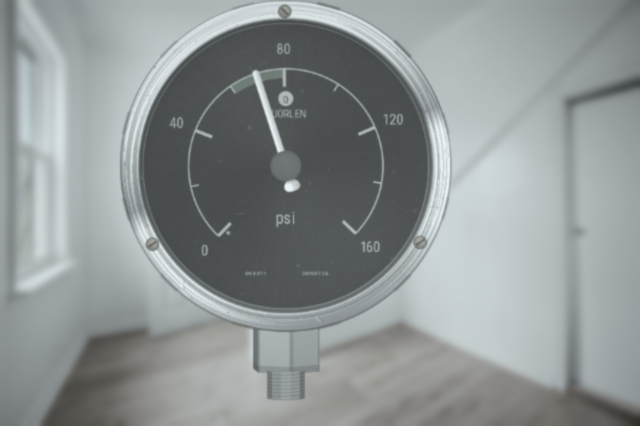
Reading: 70 psi
